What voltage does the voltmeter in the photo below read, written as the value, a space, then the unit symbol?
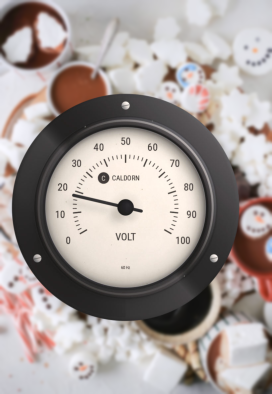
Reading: 18 V
